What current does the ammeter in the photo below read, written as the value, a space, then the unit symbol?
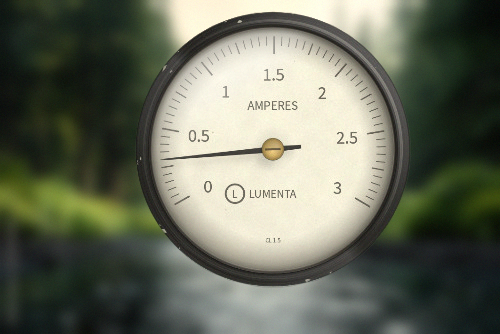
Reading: 0.3 A
